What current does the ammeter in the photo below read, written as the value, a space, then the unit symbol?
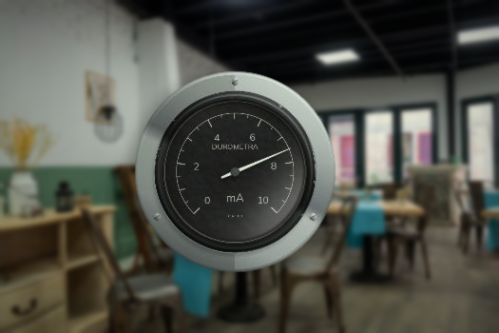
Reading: 7.5 mA
